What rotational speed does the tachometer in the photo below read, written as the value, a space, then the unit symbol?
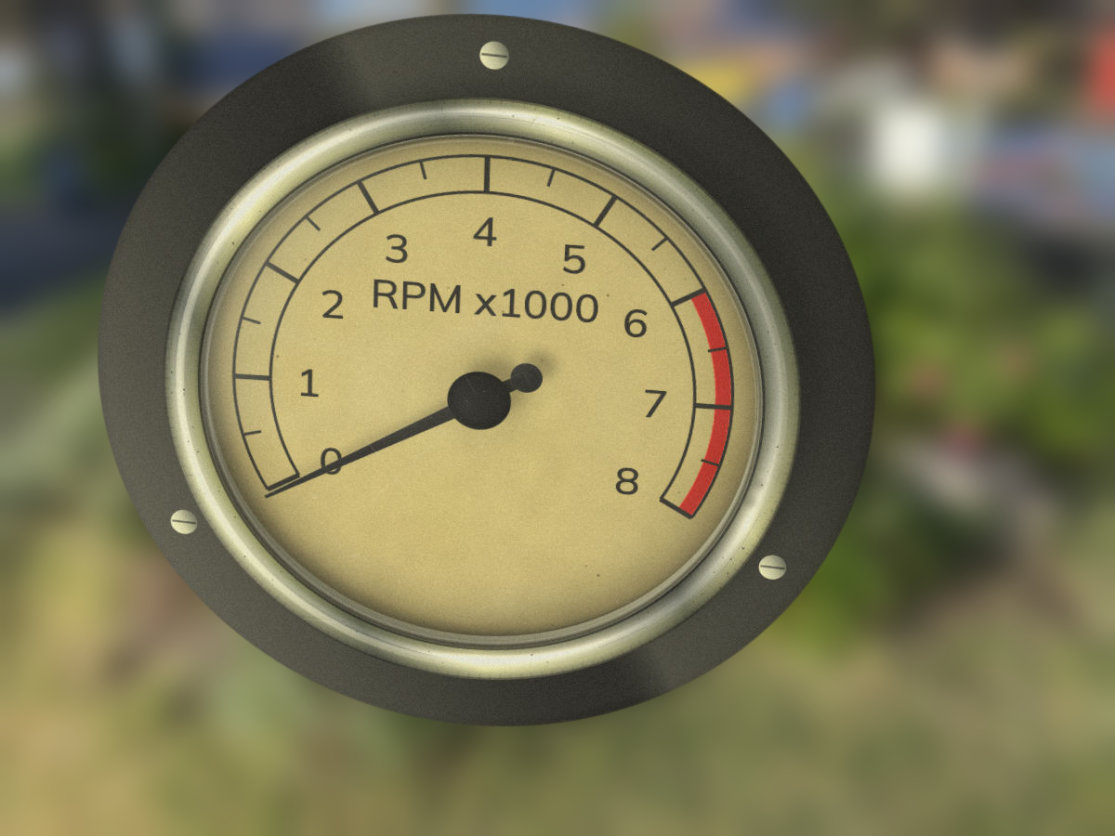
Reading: 0 rpm
